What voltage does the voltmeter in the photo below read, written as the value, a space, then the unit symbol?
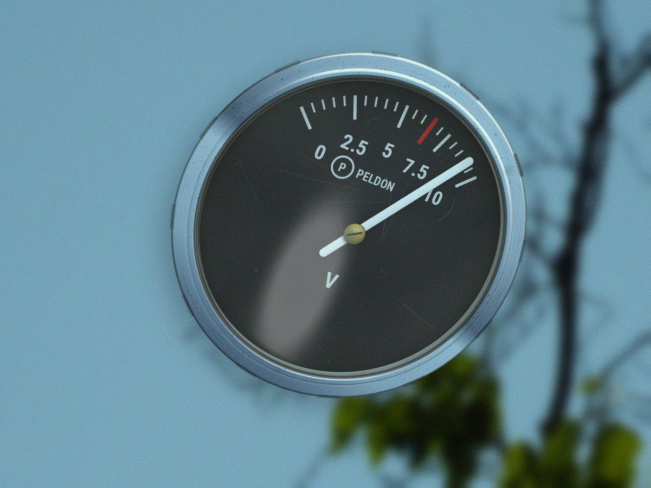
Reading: 9 V
